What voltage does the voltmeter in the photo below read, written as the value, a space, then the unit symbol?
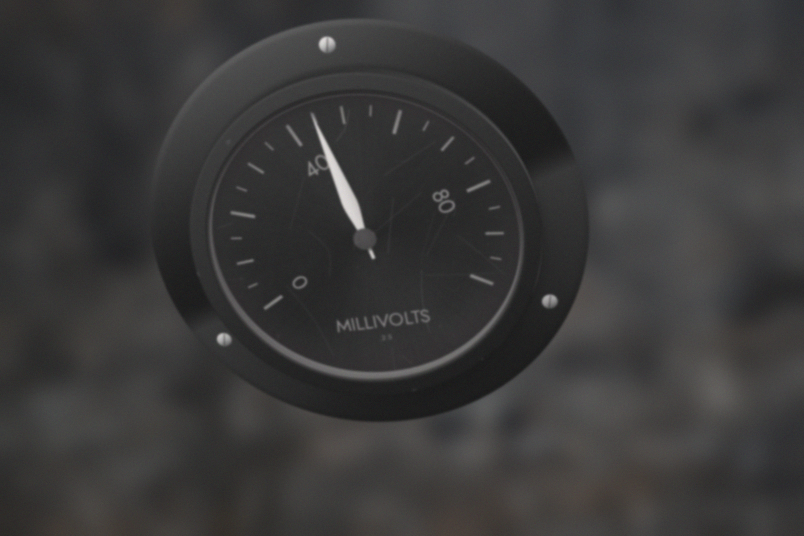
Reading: 45 mV
